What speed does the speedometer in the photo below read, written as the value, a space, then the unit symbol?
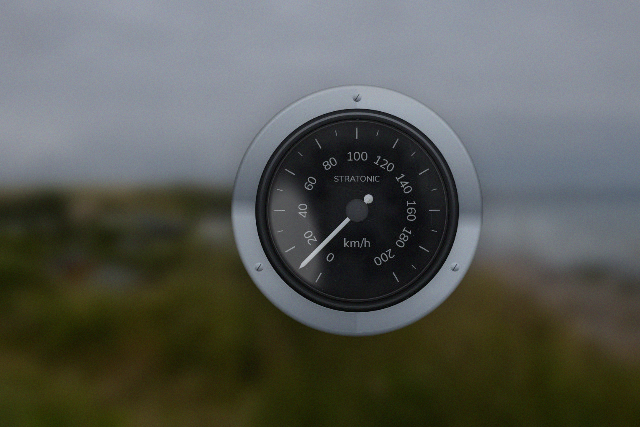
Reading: 10 km/h
